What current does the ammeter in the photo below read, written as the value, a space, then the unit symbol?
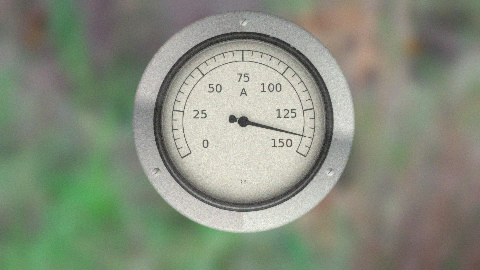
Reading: 140 A
